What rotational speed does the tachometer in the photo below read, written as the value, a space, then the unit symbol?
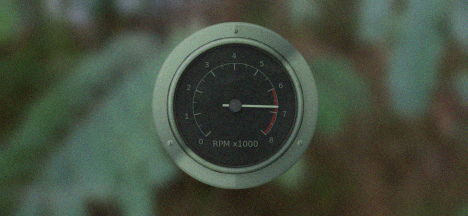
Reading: 6750 rpm
